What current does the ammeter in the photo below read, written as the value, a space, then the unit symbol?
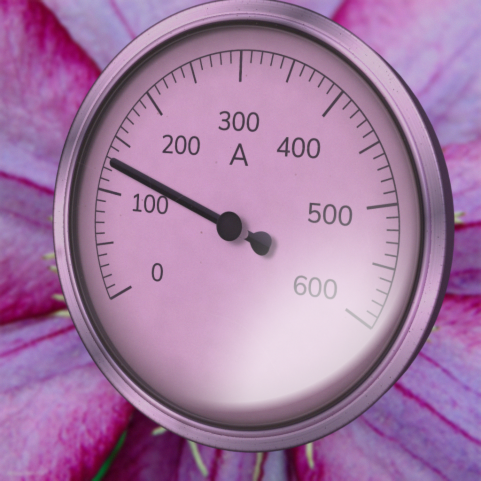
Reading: 130 A
